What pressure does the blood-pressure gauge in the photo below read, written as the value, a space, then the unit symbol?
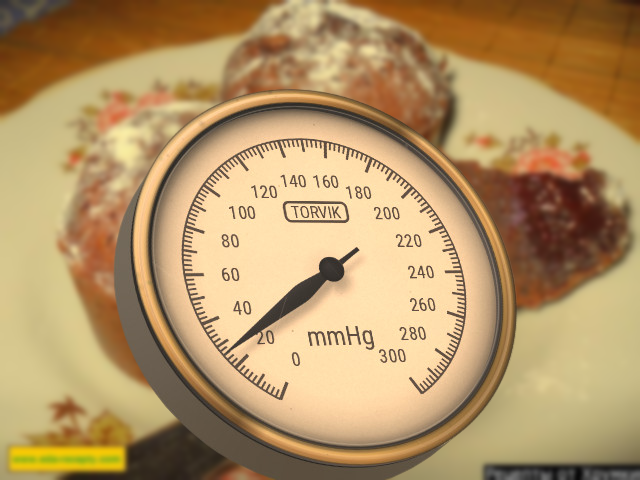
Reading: 26 mmHg
